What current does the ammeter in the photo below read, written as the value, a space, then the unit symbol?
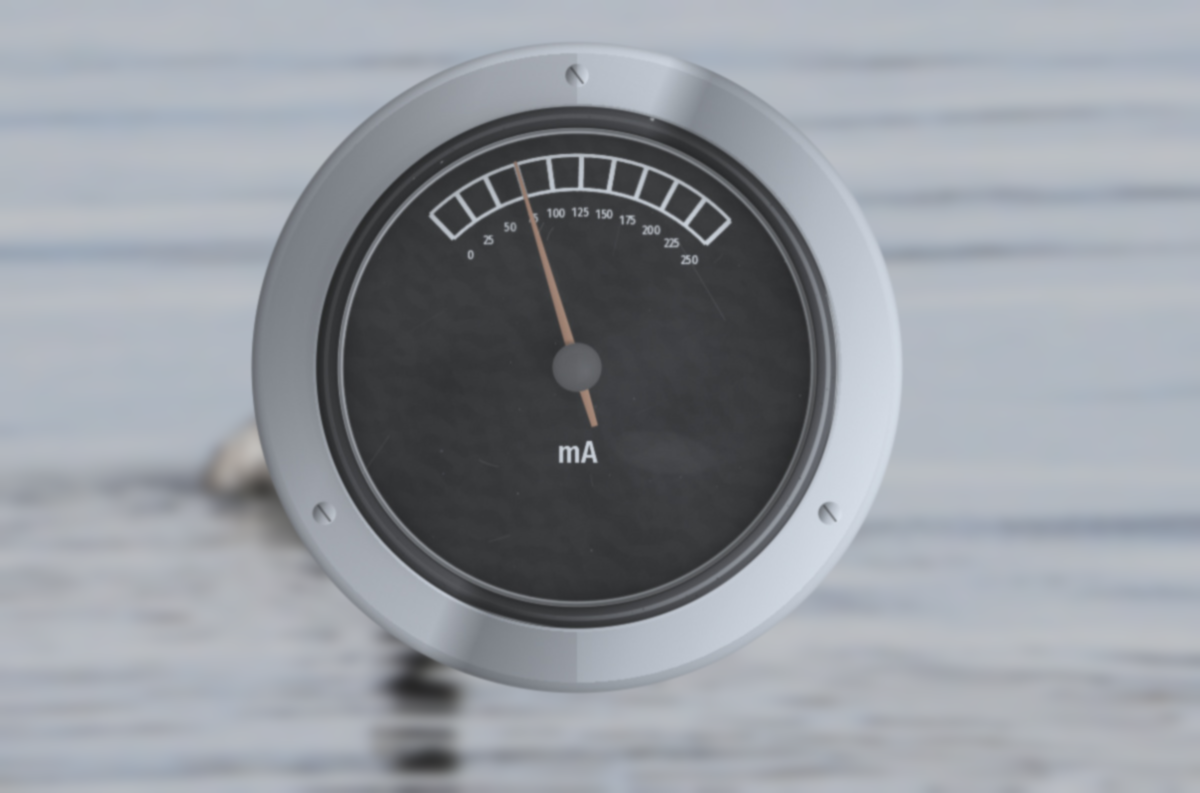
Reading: 75 mA
